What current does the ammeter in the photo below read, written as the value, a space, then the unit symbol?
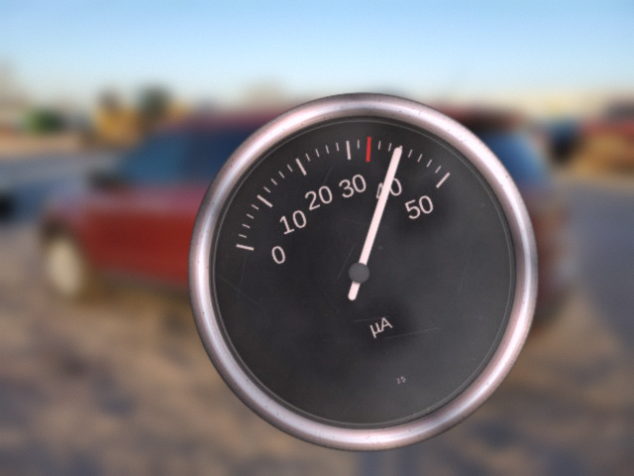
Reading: 40 µA
